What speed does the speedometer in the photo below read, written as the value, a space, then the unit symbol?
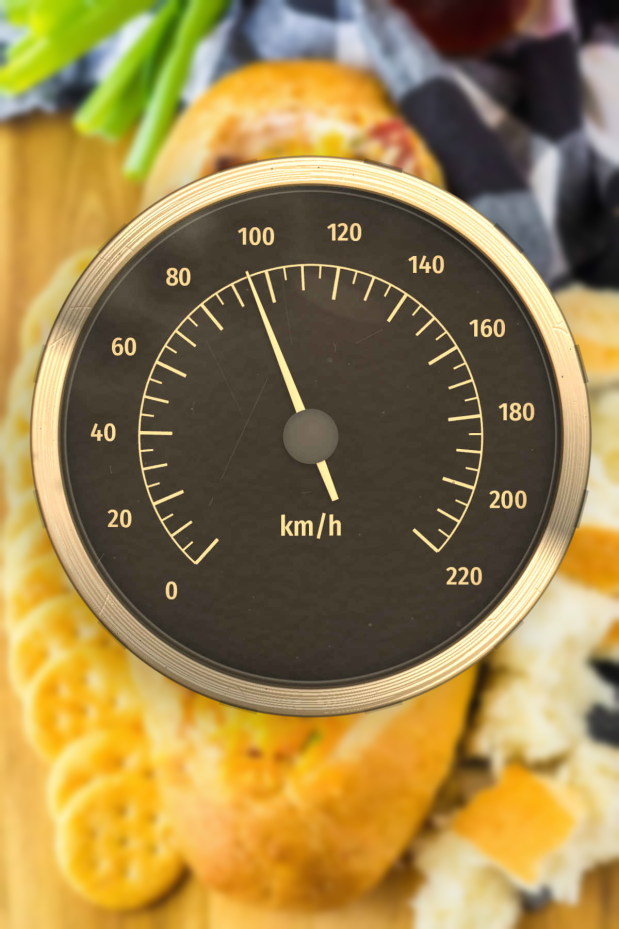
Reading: 95 km/h
